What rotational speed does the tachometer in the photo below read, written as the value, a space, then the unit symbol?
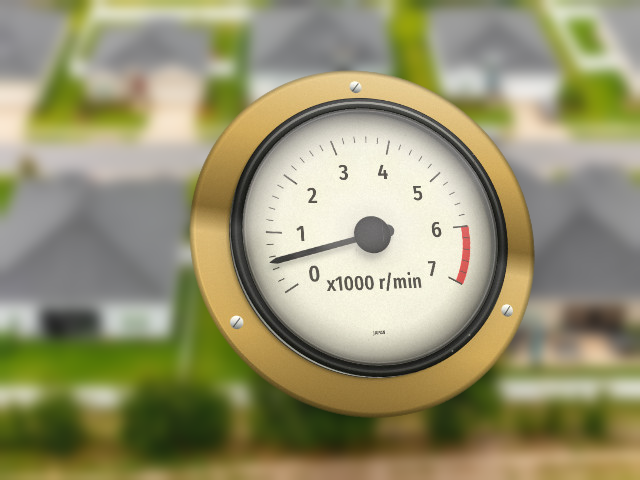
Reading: 500 rpm
